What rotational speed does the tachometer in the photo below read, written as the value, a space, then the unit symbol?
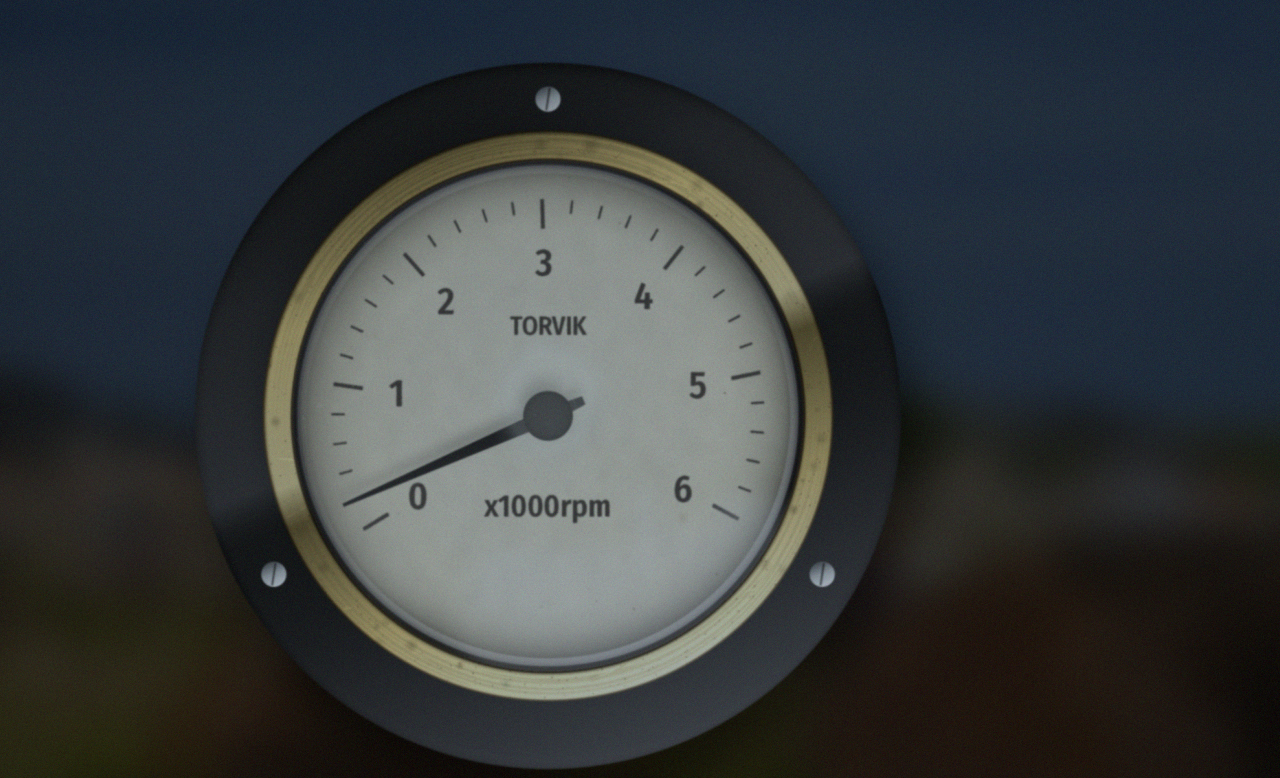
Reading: 200 rpm
